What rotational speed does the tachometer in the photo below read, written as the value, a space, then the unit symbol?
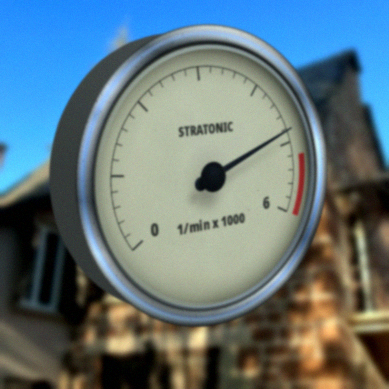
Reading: 4800 rpm
